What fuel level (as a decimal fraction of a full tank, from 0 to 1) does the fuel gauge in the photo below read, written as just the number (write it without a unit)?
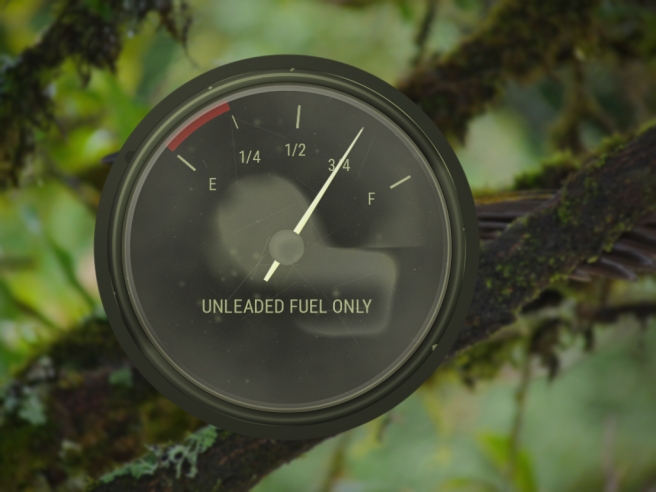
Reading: 0.75
